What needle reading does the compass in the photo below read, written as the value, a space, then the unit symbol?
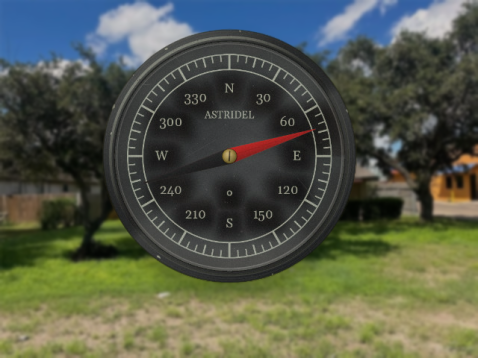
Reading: 72.5 °
